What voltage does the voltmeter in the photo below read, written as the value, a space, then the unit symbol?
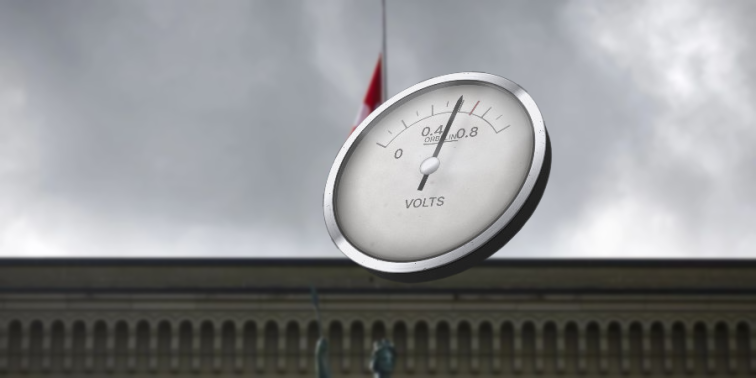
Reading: 0.6 V
